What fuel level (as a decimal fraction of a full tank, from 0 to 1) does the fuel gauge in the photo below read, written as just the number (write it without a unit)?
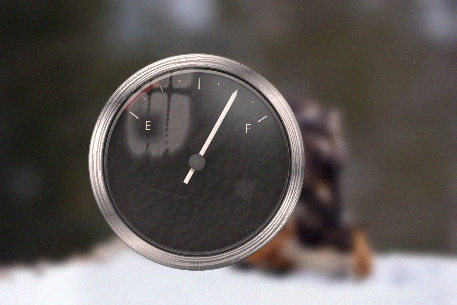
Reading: 0.75
